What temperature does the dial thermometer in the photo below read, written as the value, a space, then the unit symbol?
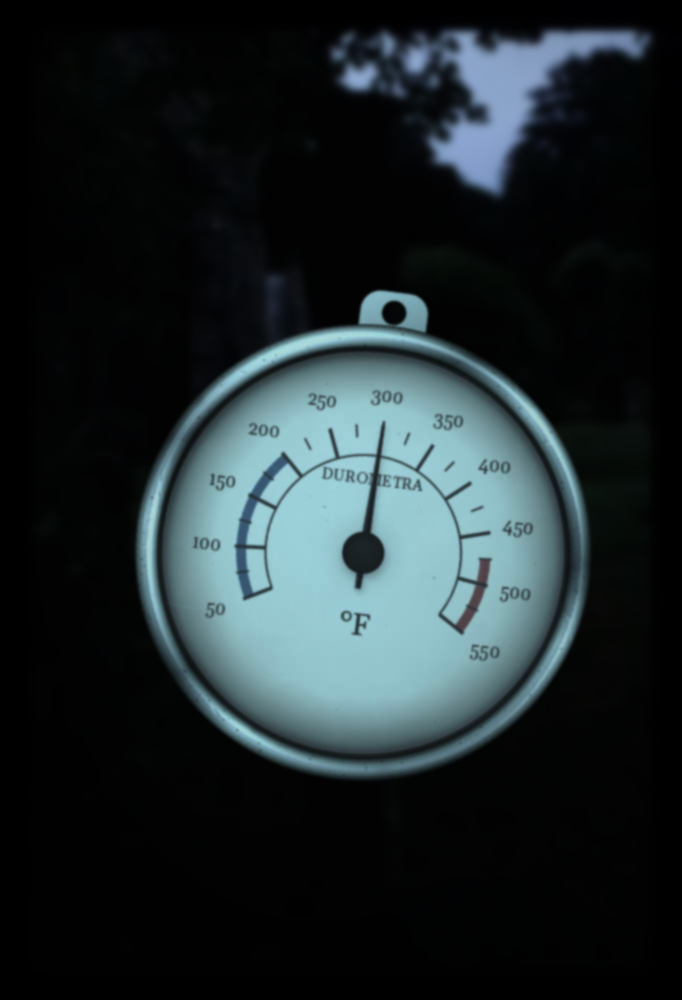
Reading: 300 °F
